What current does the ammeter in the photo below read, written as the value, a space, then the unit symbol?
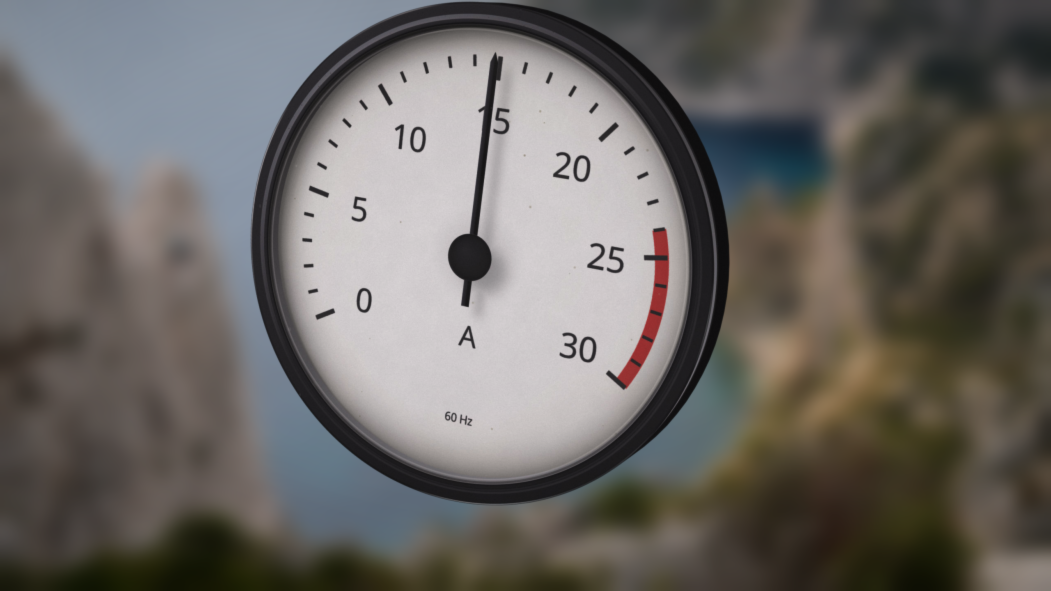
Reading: 15 A
